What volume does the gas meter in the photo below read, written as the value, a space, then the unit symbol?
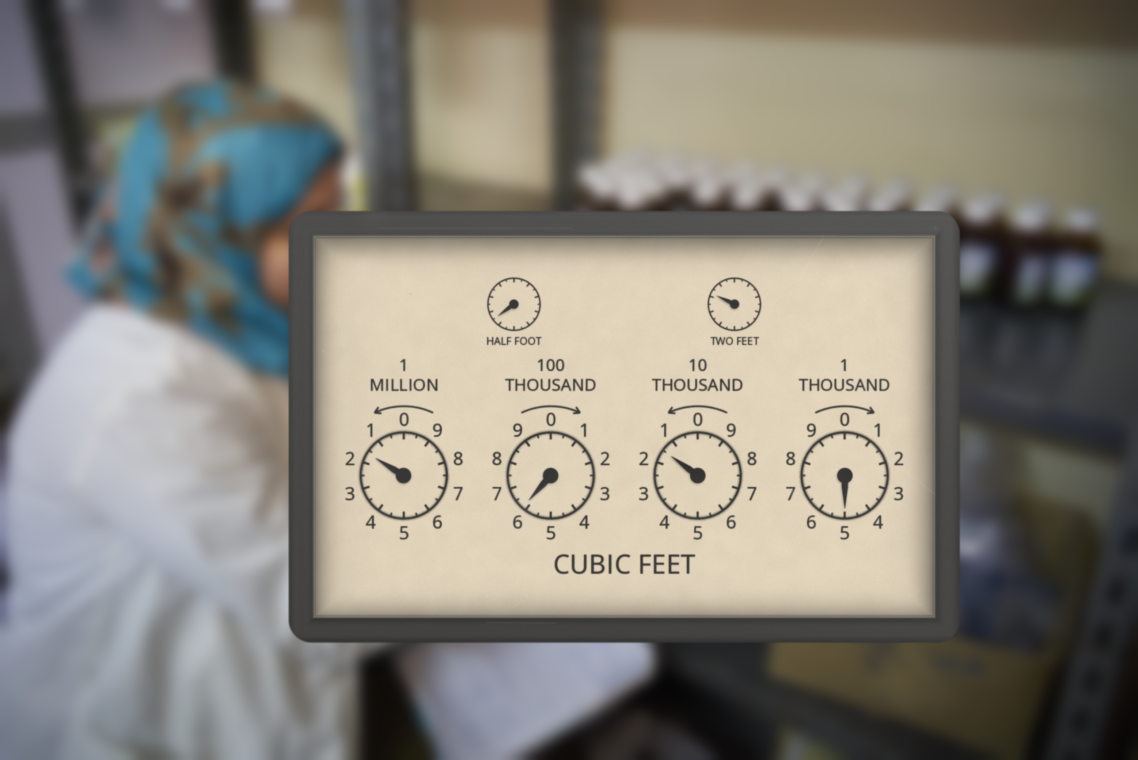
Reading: 161500 ft³
